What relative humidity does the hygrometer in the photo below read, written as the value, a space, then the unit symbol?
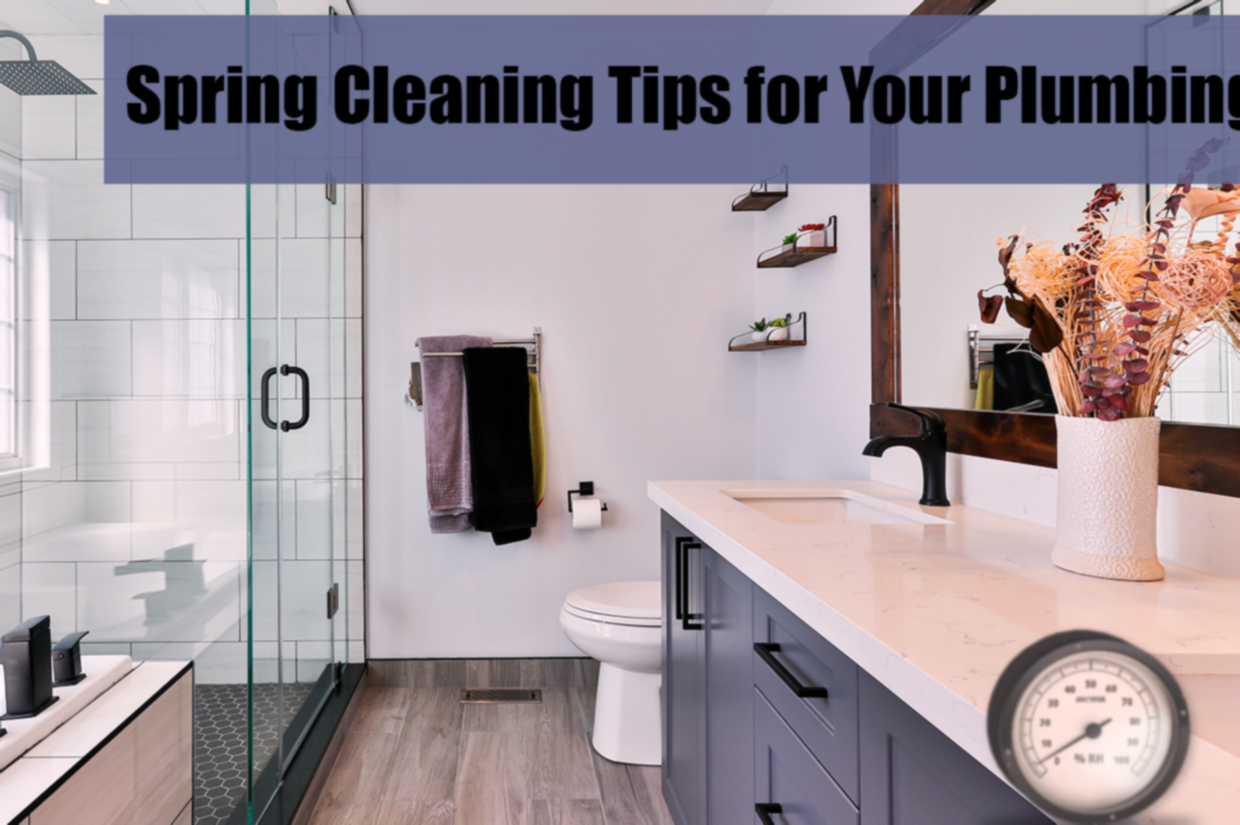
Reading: 5 %
